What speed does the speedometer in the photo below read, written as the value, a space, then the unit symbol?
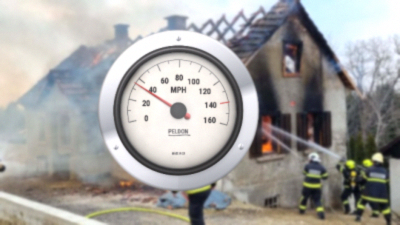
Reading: 35 mph
